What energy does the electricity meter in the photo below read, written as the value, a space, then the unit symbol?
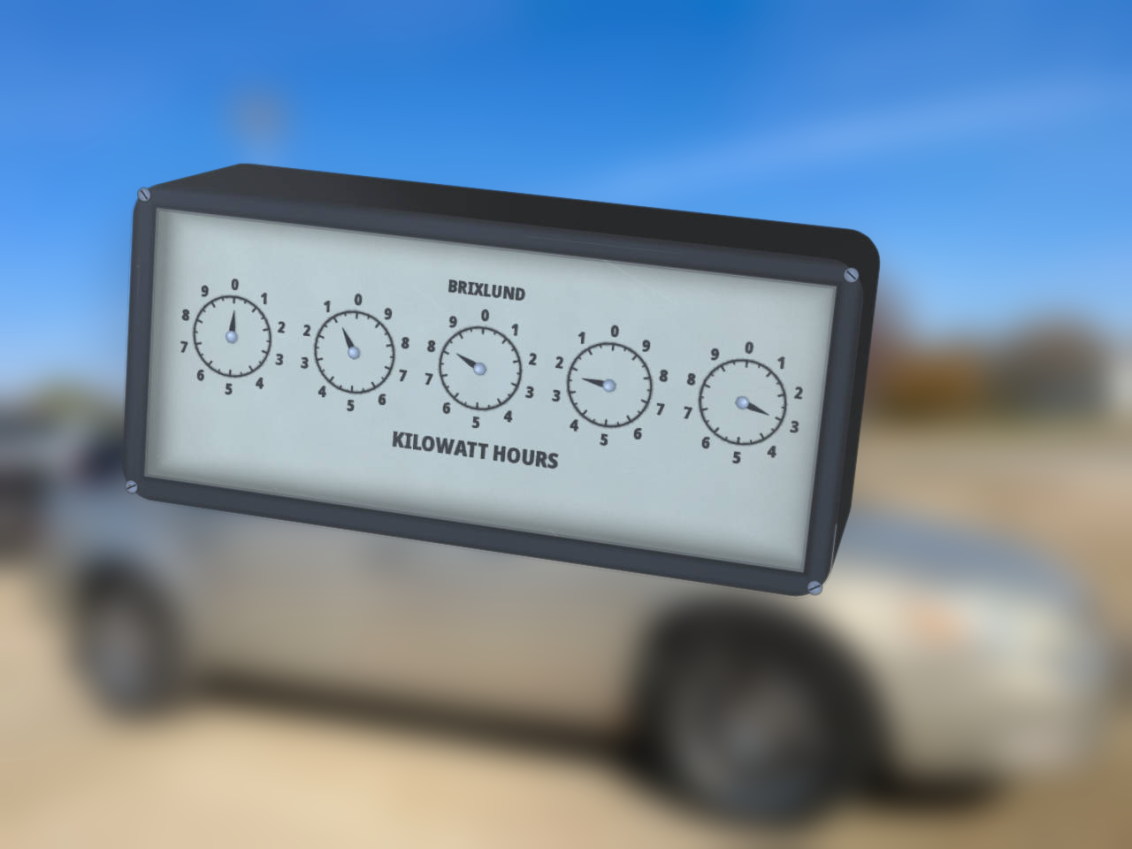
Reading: 823 kWh
